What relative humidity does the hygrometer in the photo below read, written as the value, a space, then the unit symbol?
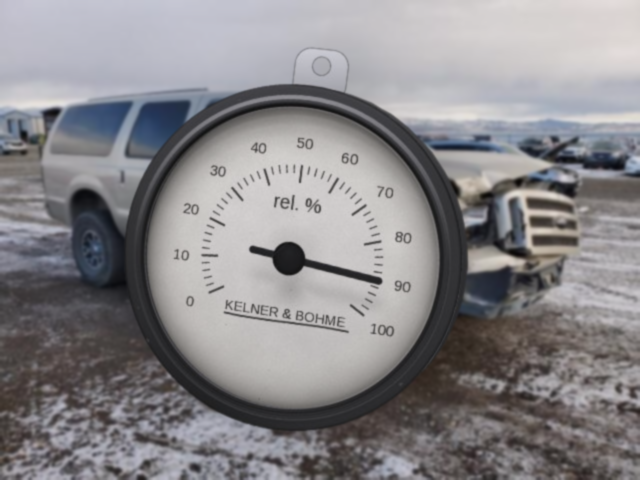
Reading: 90 %
